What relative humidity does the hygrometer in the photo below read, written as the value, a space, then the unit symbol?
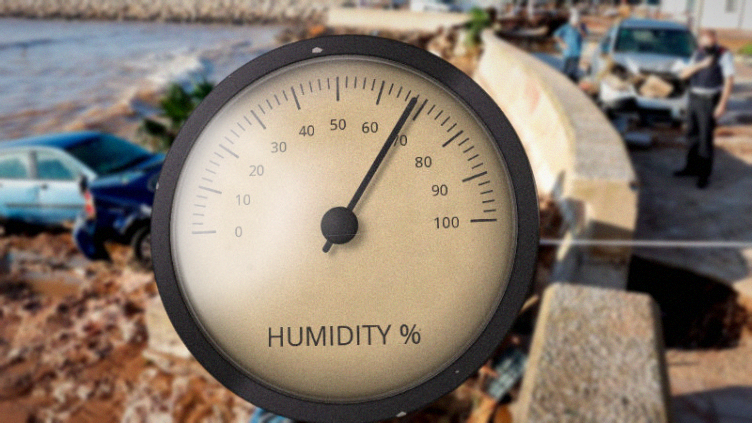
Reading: 68 %
